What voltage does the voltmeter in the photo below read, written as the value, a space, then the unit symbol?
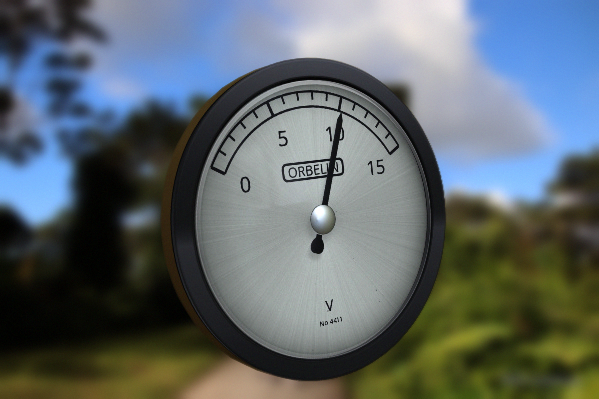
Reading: 10 V
